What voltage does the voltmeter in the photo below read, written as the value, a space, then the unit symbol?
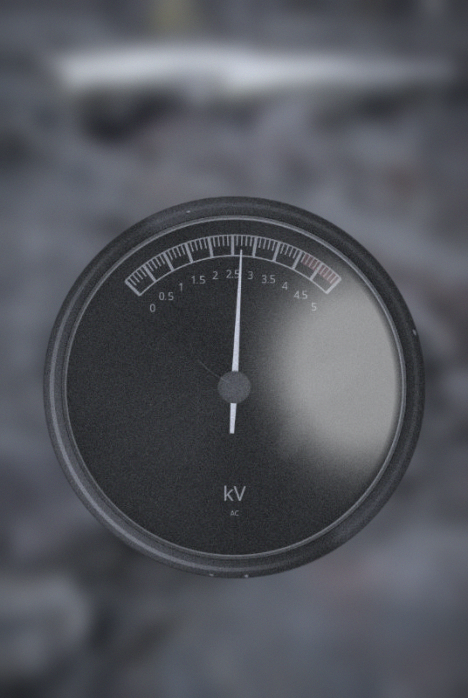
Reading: 2.7 kV
